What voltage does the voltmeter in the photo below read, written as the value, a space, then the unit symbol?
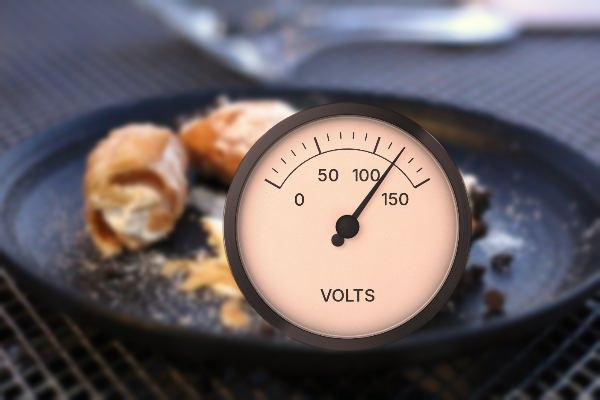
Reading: 120 V
